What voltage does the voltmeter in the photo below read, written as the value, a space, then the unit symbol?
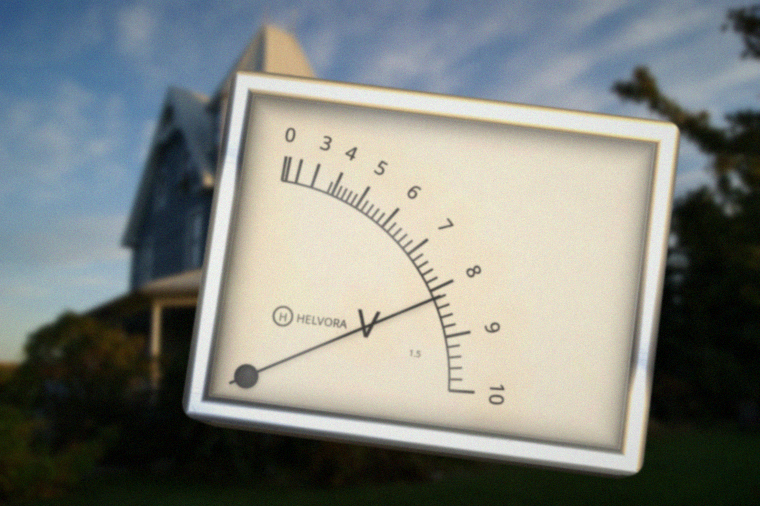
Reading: 8.2 V
